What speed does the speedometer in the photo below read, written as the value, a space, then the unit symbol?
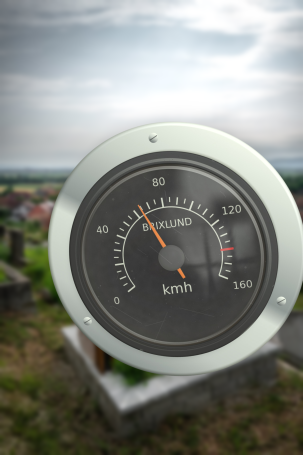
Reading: 65 km/h
